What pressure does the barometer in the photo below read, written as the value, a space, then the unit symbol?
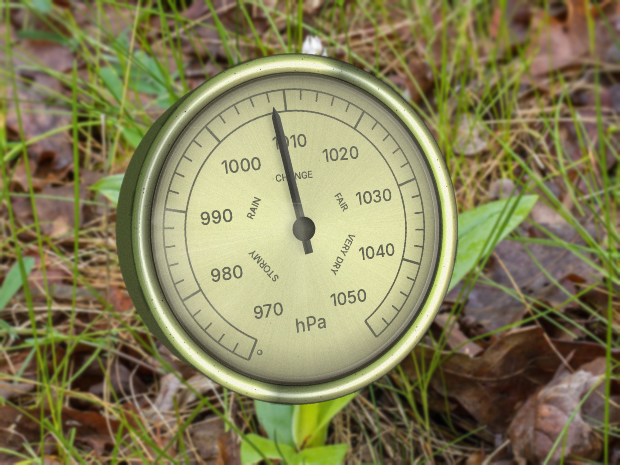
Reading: 1008 hPa
